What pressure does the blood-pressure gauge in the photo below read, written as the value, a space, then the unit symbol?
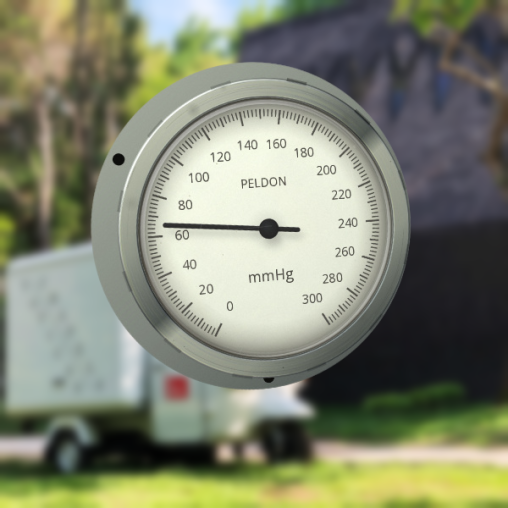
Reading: 66 mmHg
